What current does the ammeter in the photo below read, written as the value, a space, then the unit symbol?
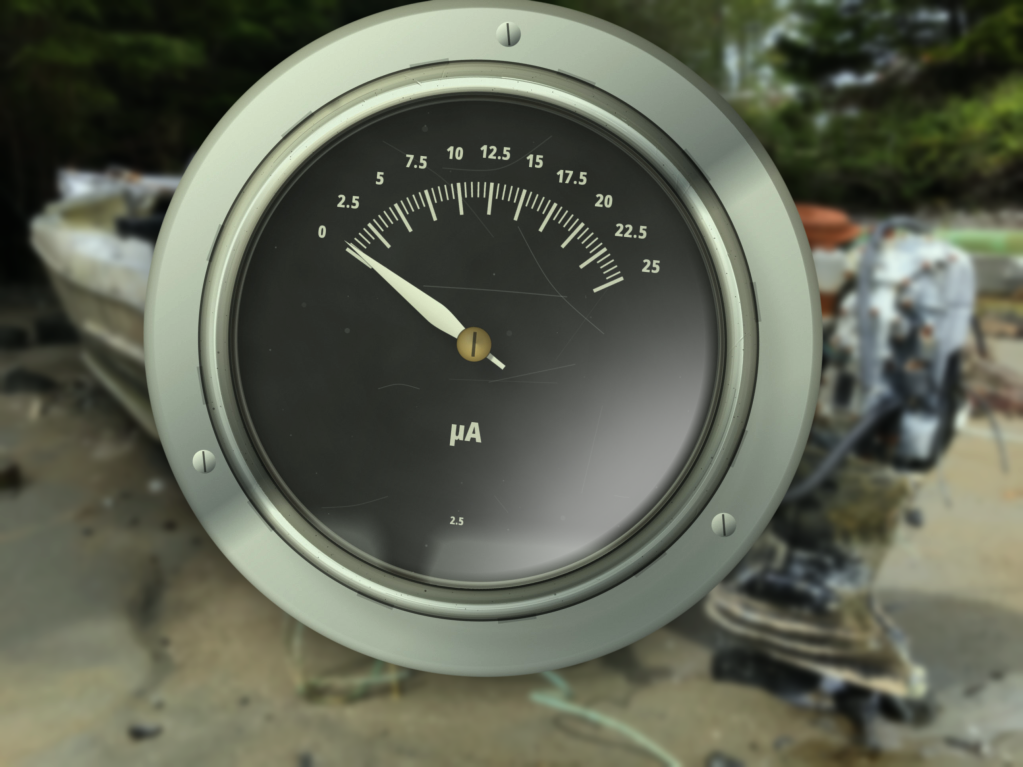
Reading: 0.5 µA
